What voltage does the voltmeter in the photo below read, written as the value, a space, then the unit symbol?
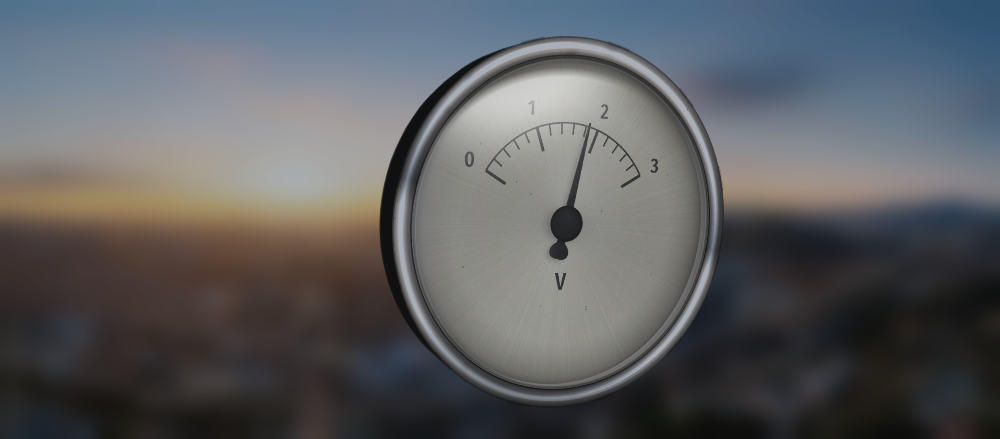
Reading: 1.8 V
